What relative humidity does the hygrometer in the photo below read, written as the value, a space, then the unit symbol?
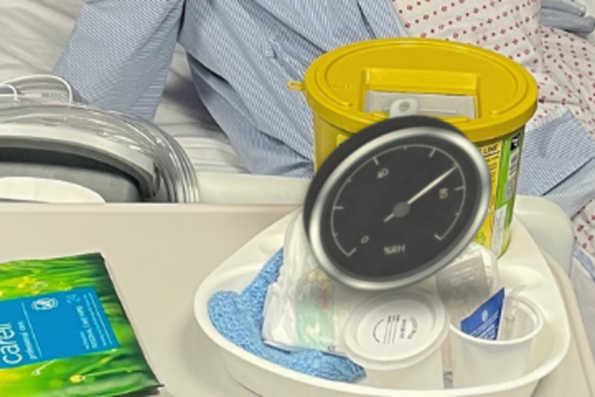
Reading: 70 %
